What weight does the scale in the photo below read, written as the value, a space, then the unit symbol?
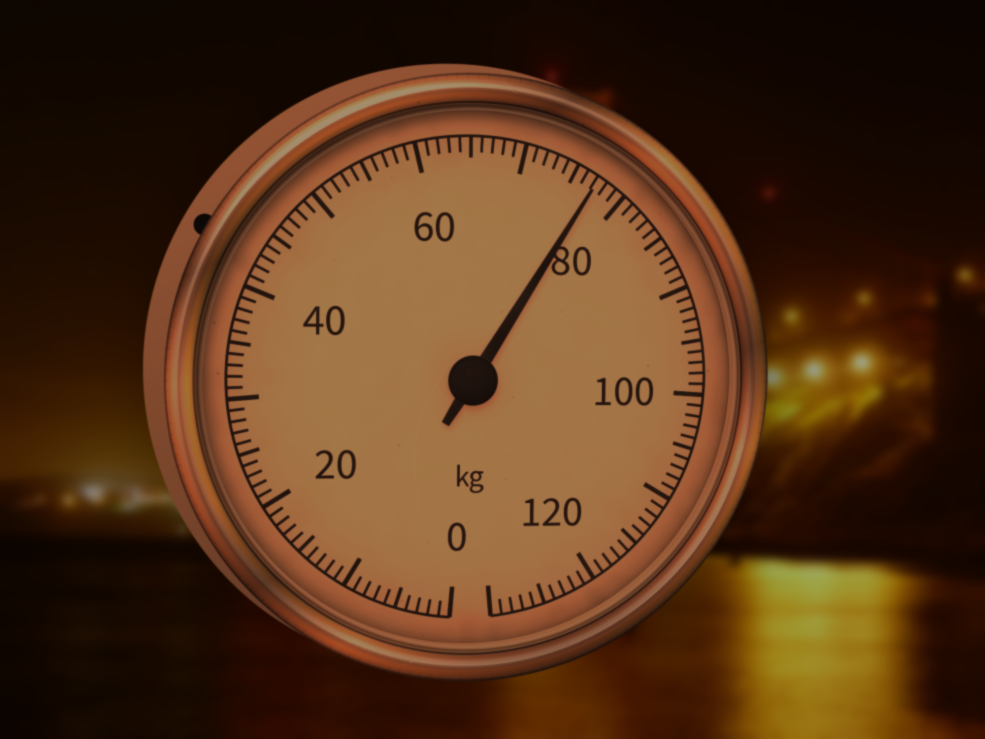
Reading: 77 kg
